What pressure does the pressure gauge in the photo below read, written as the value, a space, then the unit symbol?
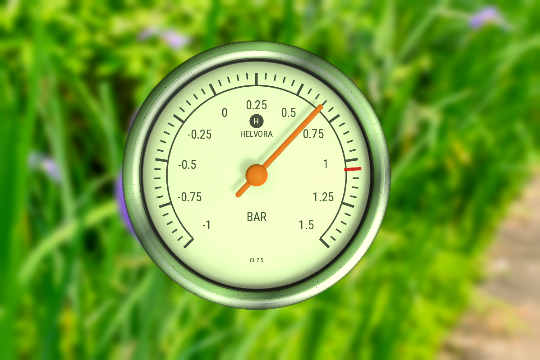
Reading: 0.65 bar
